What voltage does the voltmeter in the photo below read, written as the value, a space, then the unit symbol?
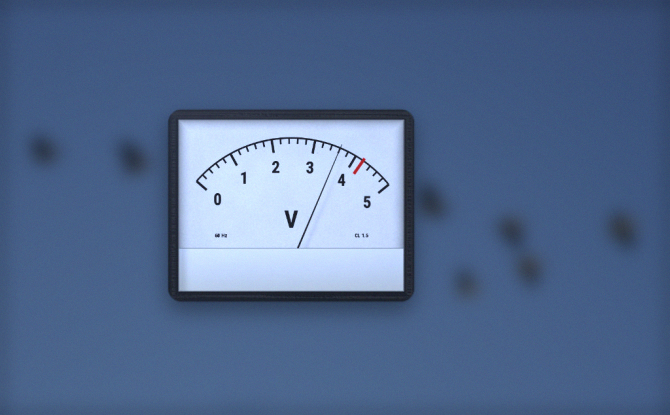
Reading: 3.6 V
